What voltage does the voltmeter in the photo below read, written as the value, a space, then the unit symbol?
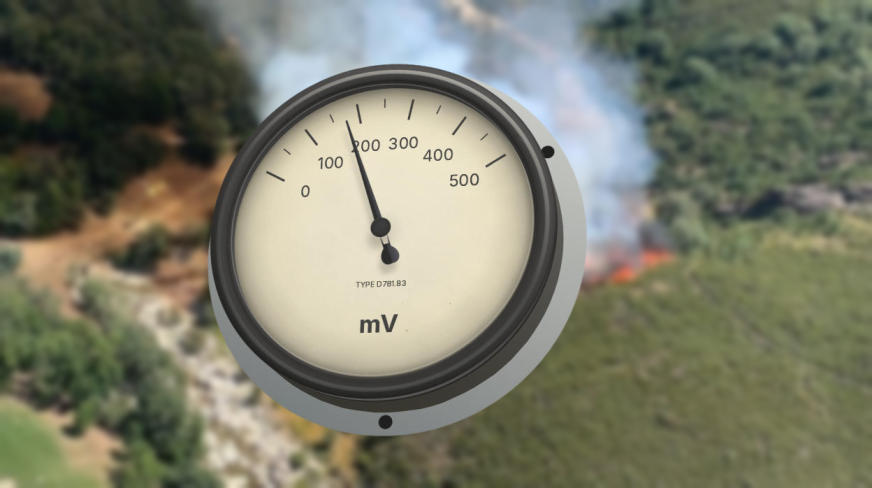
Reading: 175 mV
